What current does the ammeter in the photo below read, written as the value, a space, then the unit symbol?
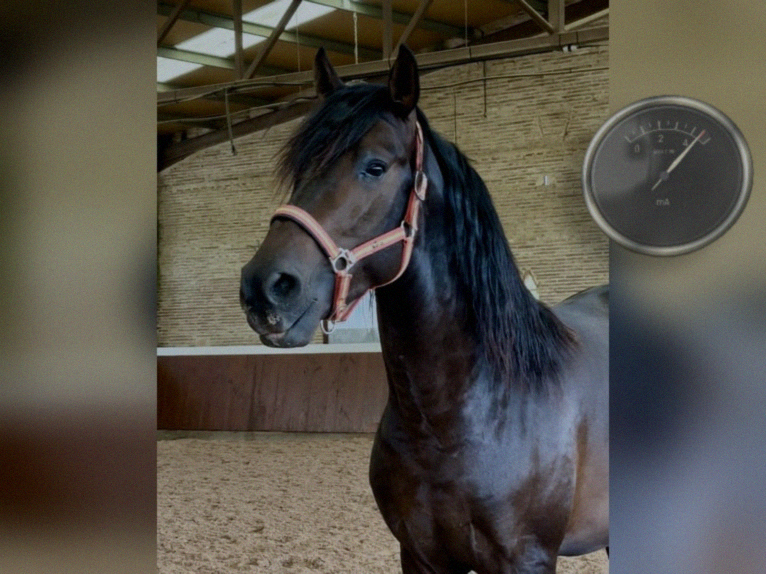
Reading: 4.5 mA
